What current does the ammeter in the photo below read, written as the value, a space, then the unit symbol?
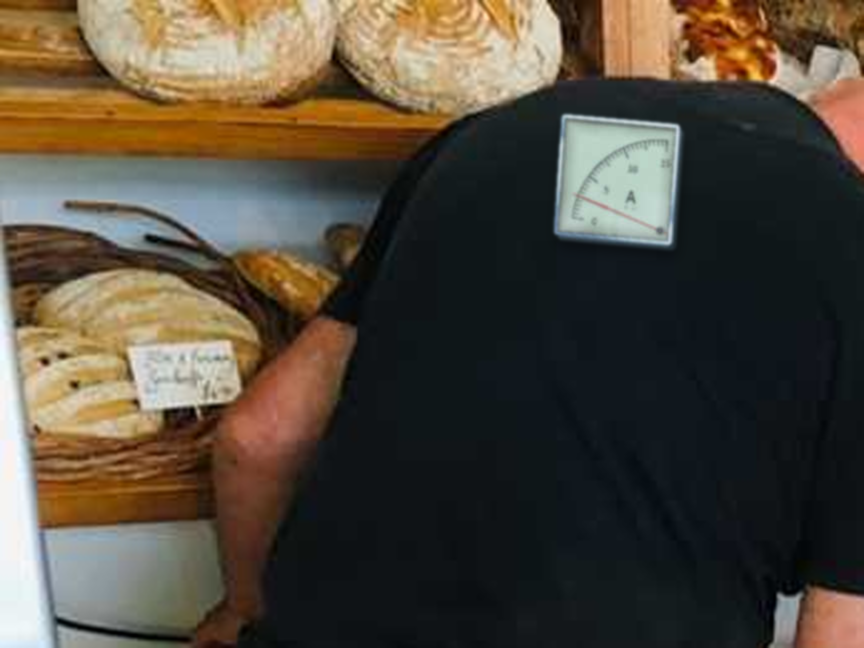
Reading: 2.5 A
